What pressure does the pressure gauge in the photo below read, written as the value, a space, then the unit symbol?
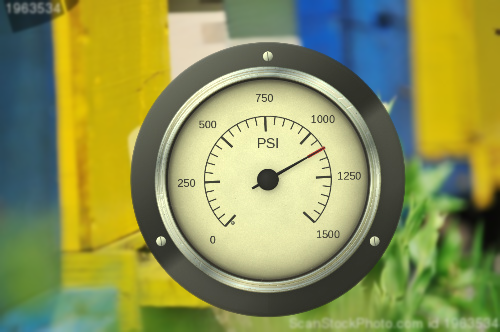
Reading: 1100 psi
